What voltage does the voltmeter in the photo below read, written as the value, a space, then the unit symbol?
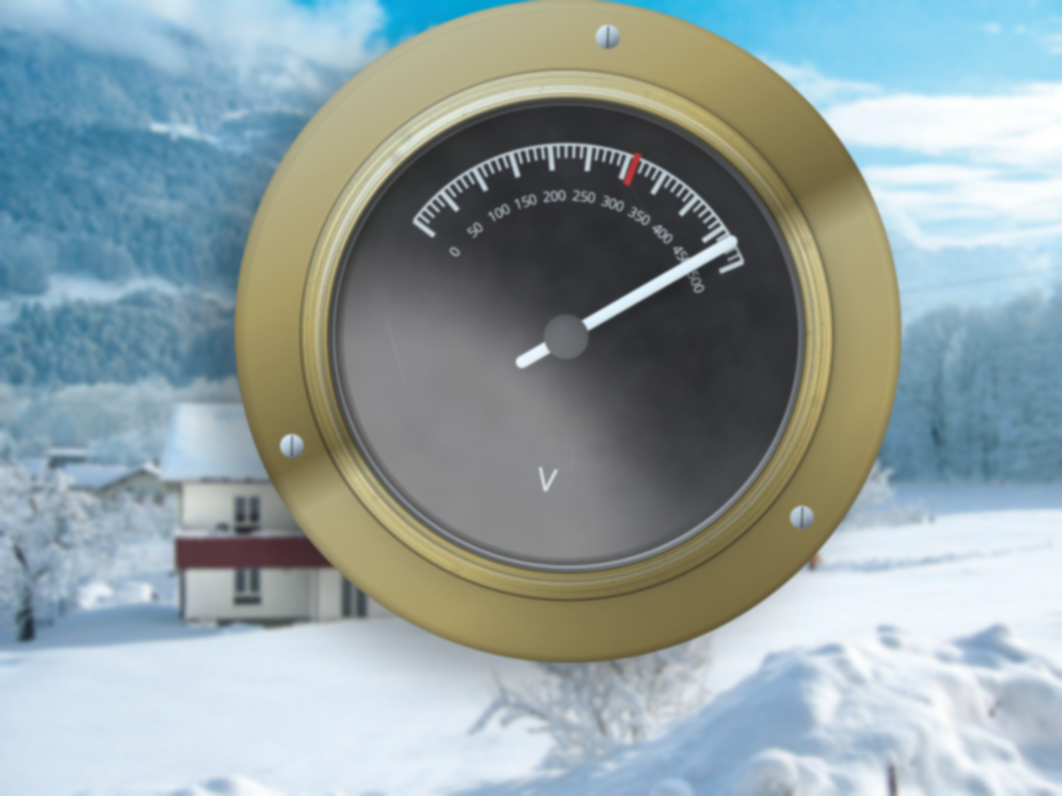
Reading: 470 V
